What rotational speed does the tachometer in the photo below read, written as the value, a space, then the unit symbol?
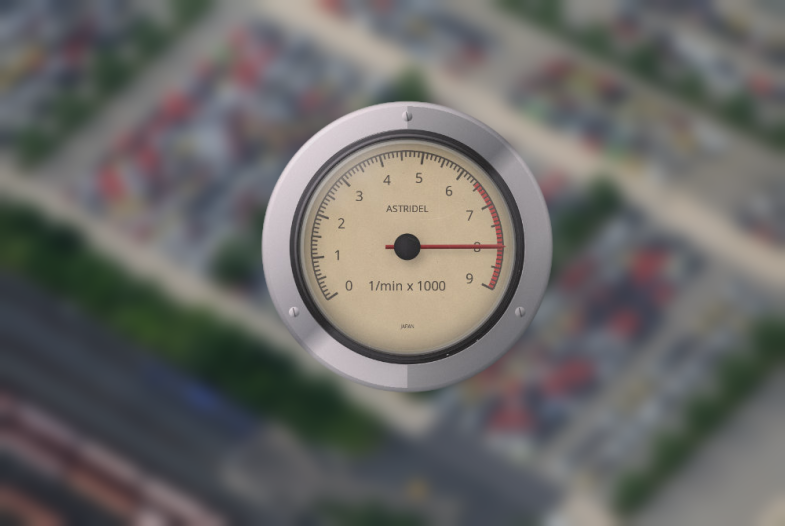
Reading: 8000 rpm
